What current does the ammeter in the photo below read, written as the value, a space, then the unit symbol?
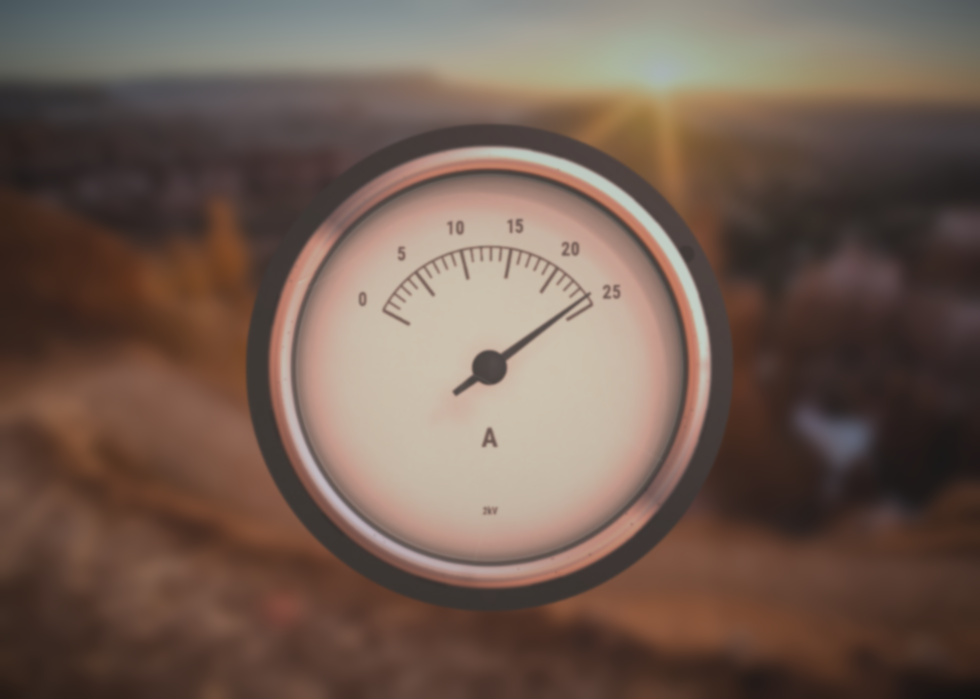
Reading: 24 A
